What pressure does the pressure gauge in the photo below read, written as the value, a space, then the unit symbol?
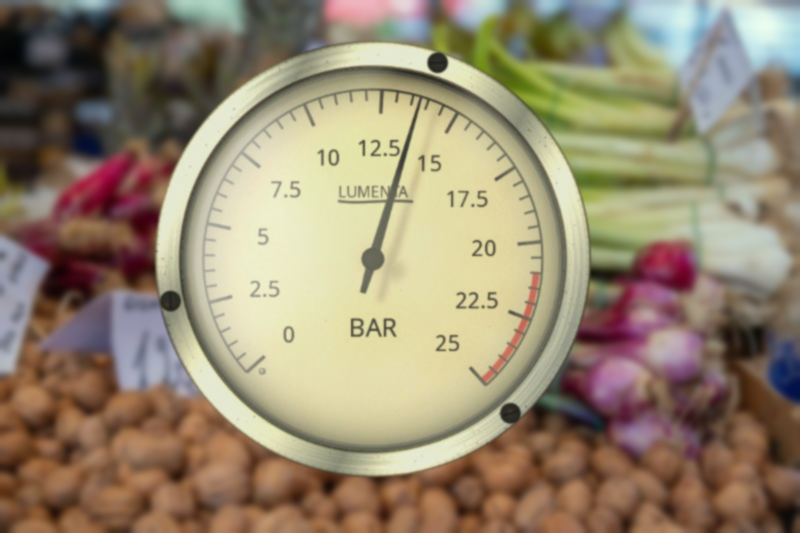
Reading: 13.75 bar
